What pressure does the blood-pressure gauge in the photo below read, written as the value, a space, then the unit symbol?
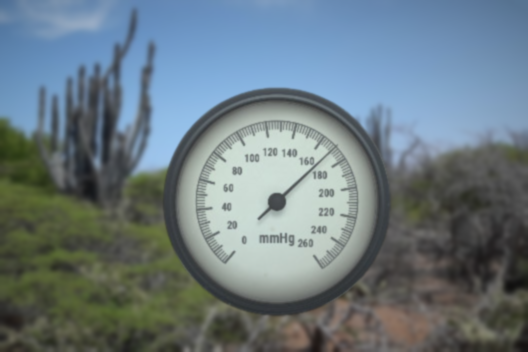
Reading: 170 mmHg
